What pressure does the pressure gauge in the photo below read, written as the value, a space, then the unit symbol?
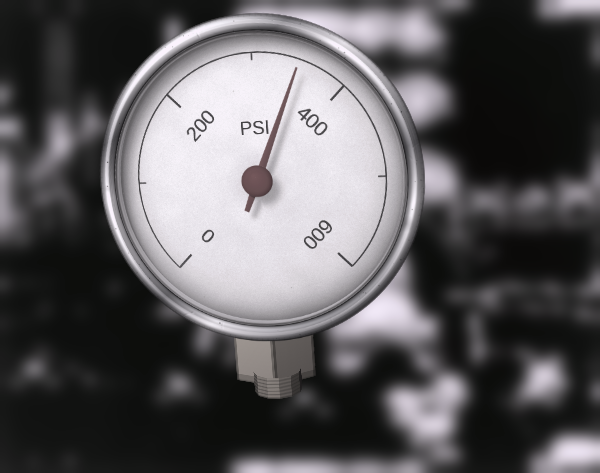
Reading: 350 psi
